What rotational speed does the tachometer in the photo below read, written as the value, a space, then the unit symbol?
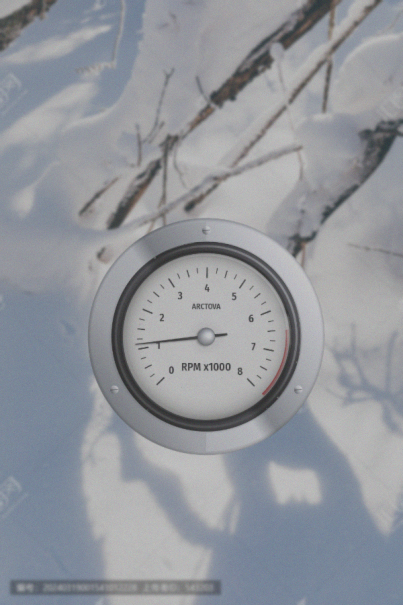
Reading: 1125 rpm
